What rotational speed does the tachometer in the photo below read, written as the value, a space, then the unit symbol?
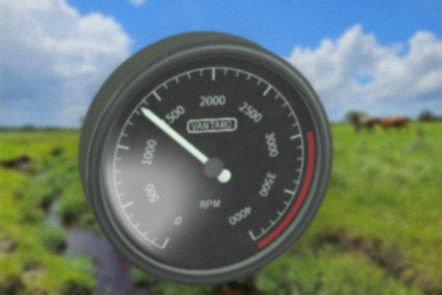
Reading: 1350 rpm
